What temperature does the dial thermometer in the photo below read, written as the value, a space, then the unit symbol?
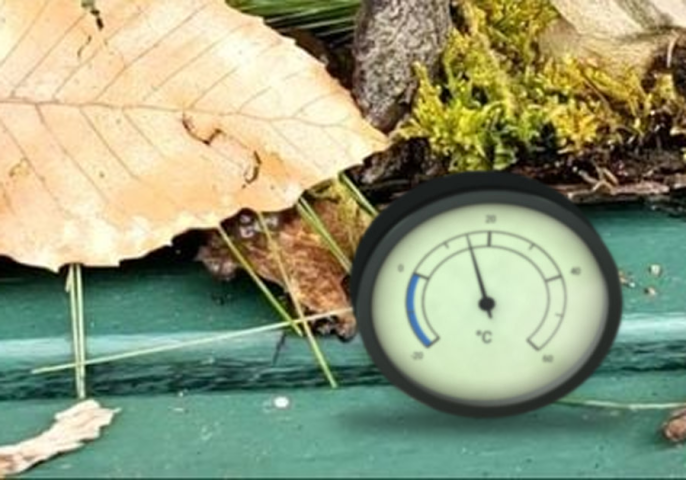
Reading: 15 °C
